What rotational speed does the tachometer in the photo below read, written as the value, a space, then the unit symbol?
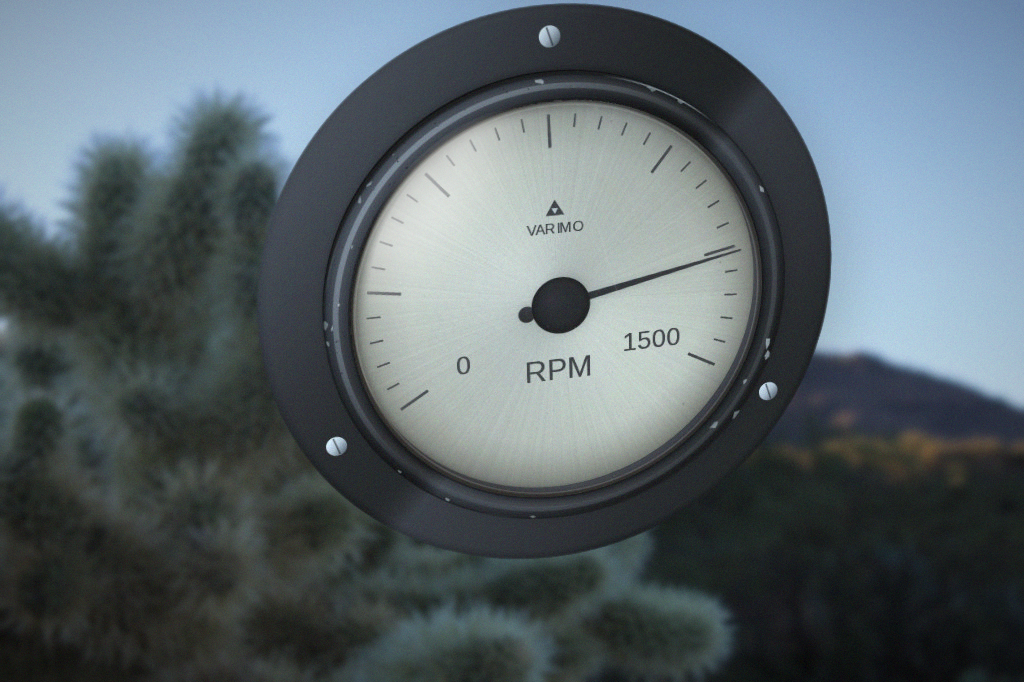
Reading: 1250 rpm
